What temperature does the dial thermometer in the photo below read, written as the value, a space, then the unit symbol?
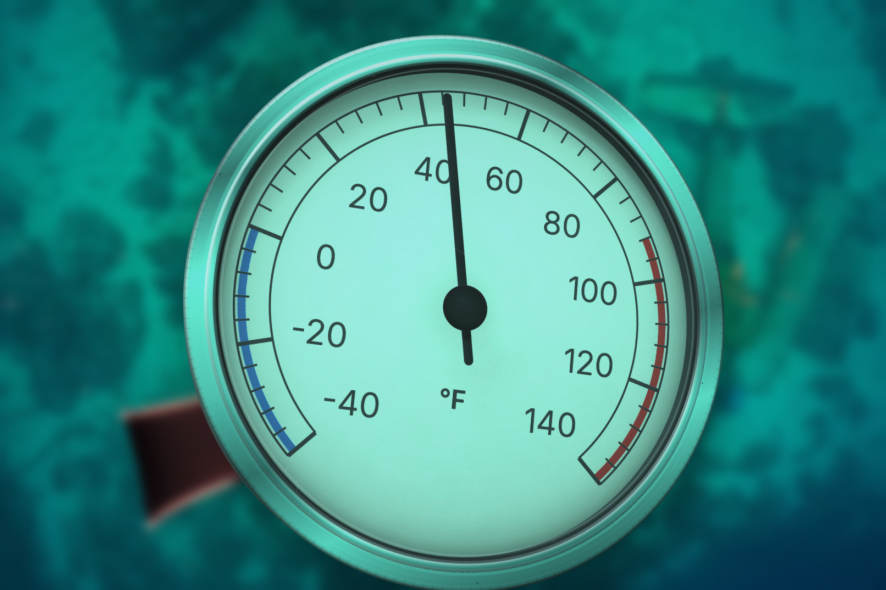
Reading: 44 °F
